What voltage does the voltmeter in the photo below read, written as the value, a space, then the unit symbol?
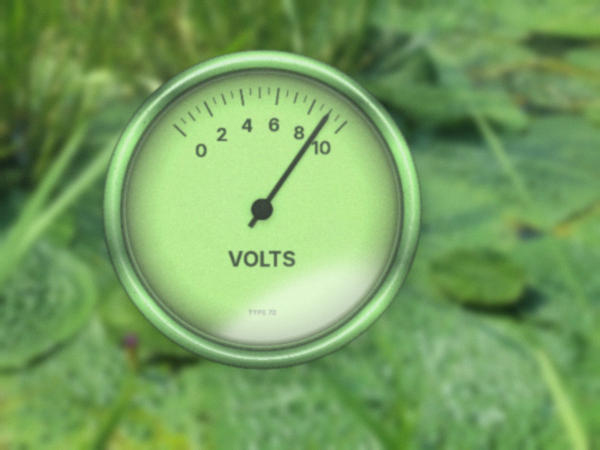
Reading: 9 V
